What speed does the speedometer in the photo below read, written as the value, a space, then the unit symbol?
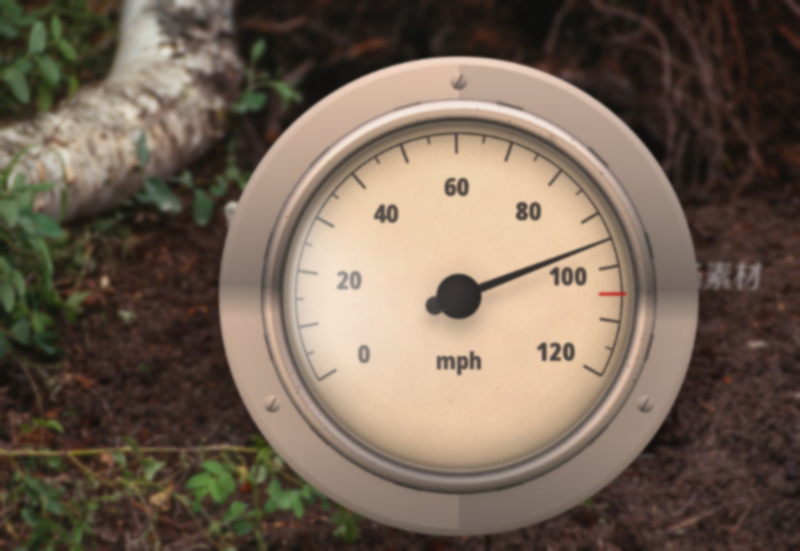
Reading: 95 mph
